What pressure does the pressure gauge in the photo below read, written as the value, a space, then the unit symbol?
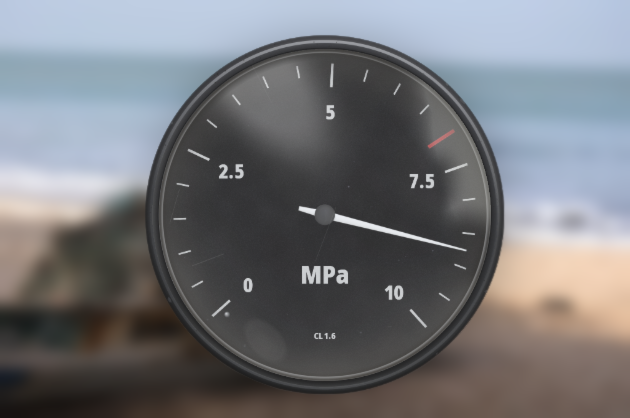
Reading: 8.75 MPa
